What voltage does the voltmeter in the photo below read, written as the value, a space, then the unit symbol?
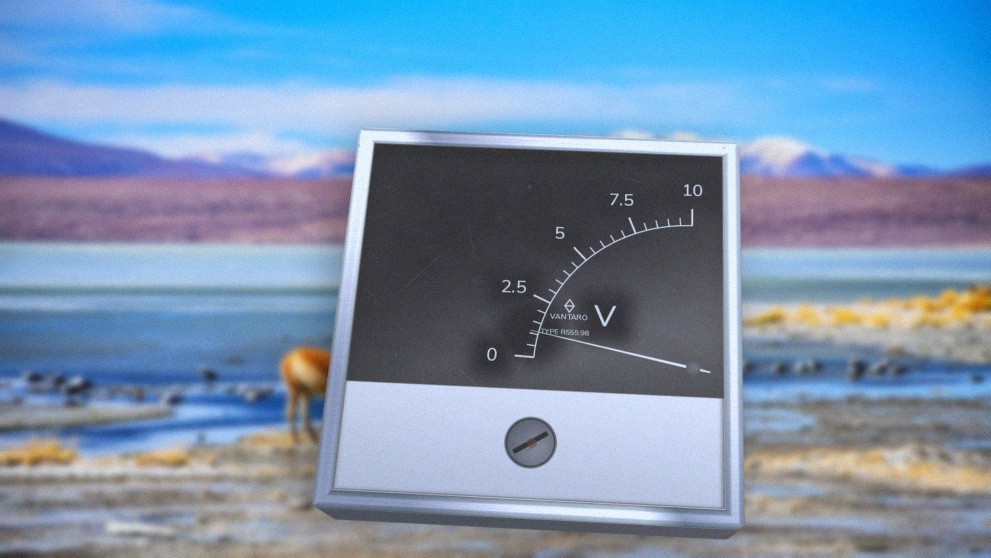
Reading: 1 V
